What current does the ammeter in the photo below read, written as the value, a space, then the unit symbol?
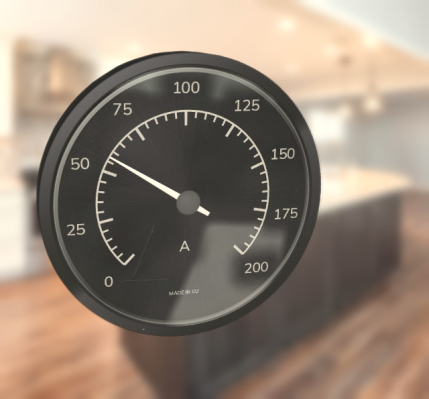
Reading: 57.5 A
